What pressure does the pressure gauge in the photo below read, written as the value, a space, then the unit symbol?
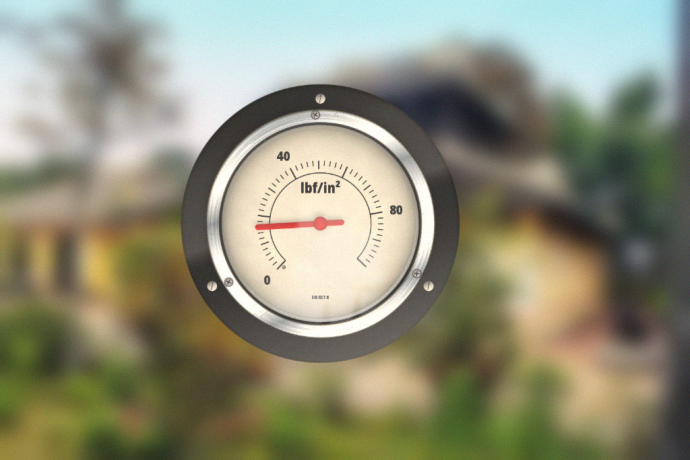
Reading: 16 psi
